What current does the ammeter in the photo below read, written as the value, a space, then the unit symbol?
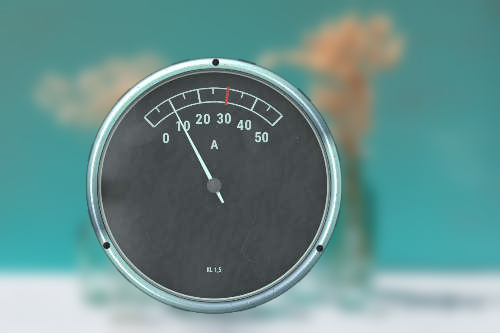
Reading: 10 A
